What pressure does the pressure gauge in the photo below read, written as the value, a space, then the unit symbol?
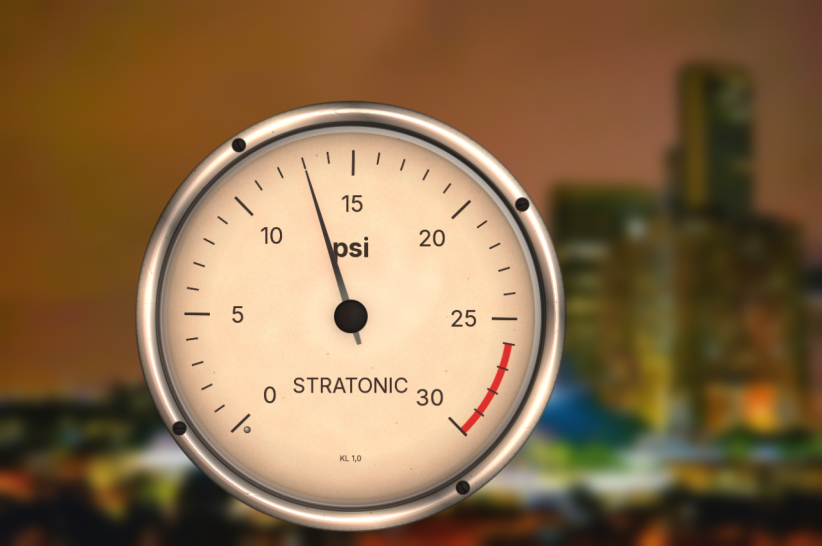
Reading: 13 psi
